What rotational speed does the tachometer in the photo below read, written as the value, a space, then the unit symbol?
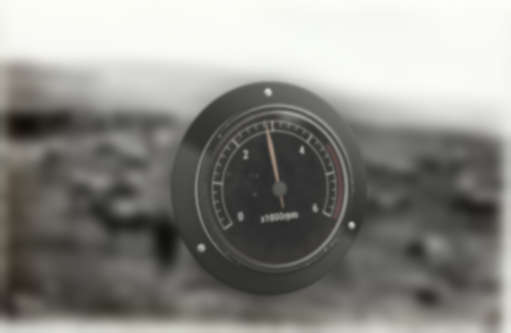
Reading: 2800 rpm
